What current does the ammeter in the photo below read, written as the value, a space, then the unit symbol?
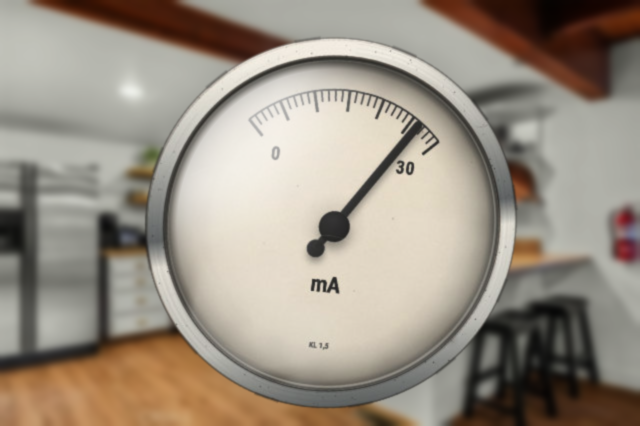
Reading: 26 mA
